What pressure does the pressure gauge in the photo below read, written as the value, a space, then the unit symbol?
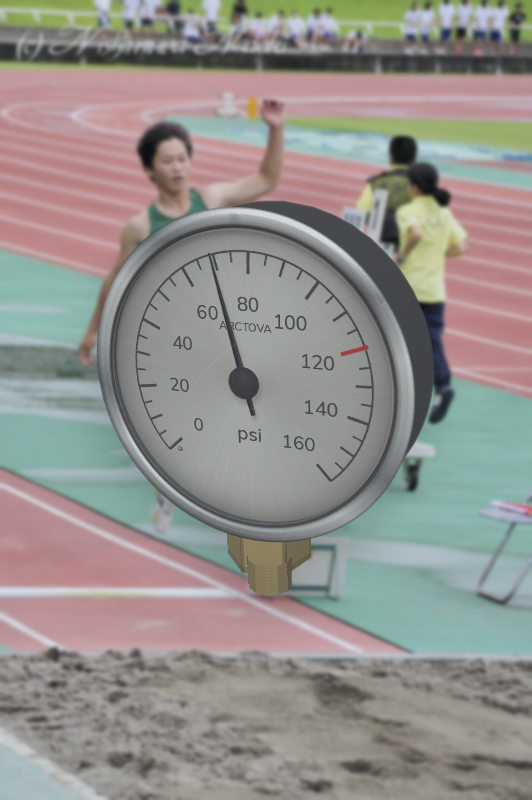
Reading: 70 psi
